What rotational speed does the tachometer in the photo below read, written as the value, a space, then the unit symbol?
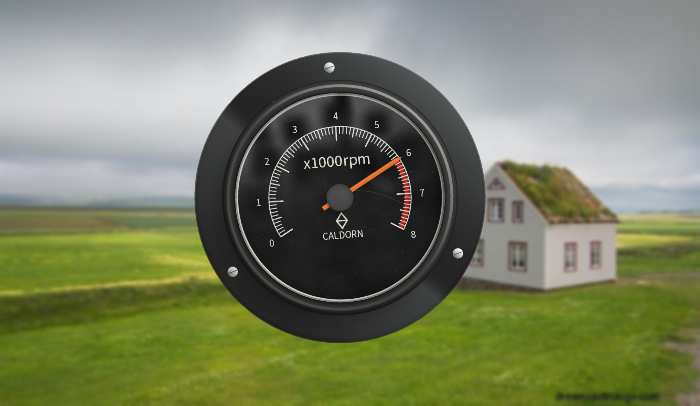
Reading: 6000 rpm
